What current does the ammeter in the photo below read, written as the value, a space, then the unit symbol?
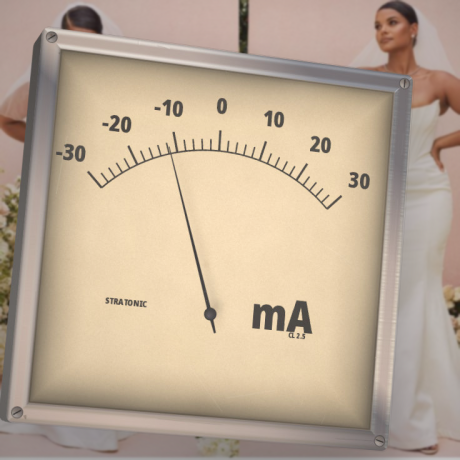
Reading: -12 mA
